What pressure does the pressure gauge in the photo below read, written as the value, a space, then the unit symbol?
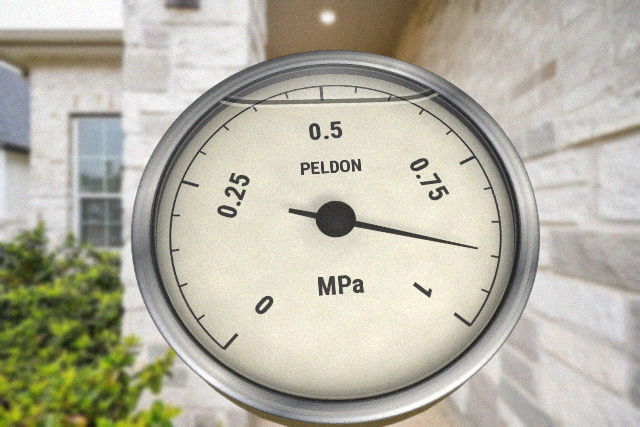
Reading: 0.9 MPa
